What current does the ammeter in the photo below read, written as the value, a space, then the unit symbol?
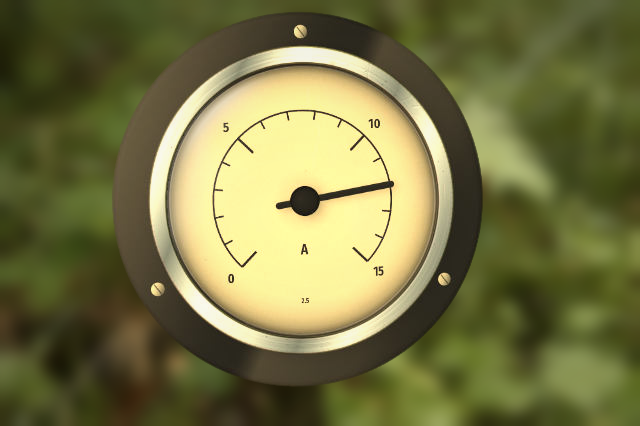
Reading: 12 A
